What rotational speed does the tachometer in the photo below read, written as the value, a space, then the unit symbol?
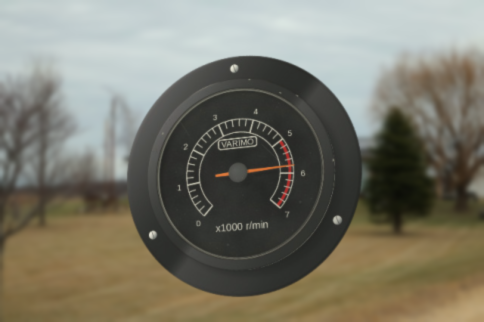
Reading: 5800 rpm
